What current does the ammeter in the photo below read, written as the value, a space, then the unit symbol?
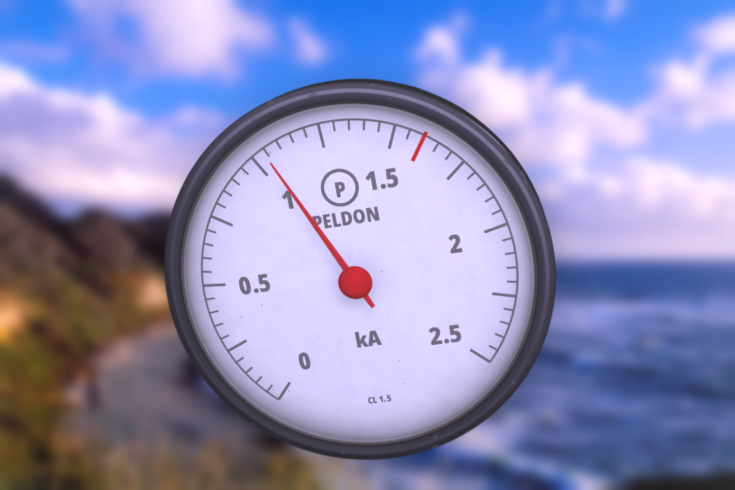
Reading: 1.05 kA
